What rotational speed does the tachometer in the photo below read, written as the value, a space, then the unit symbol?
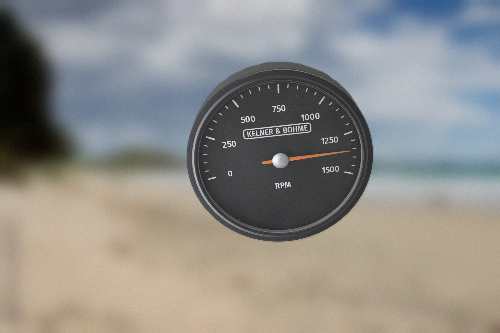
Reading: 1350 rpm
